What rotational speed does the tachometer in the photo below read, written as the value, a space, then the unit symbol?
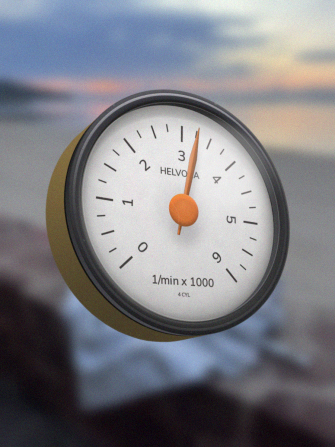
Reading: 3250 rpm
